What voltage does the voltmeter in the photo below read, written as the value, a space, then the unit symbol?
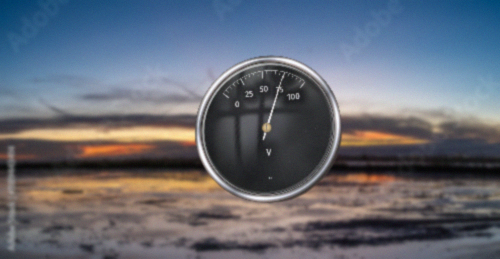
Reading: 75 V
